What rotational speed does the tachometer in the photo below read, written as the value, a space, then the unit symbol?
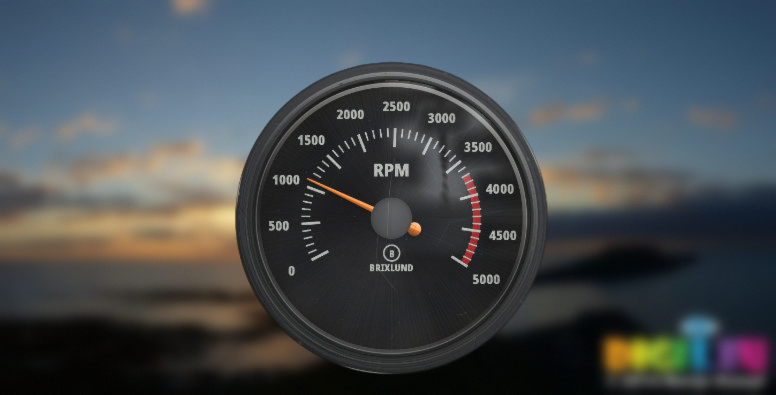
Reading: 1100 rpm
